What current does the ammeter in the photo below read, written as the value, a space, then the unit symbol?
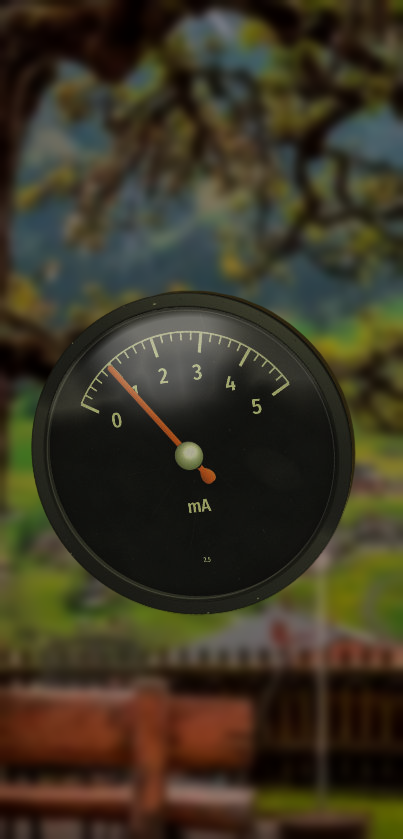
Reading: 1 mA
